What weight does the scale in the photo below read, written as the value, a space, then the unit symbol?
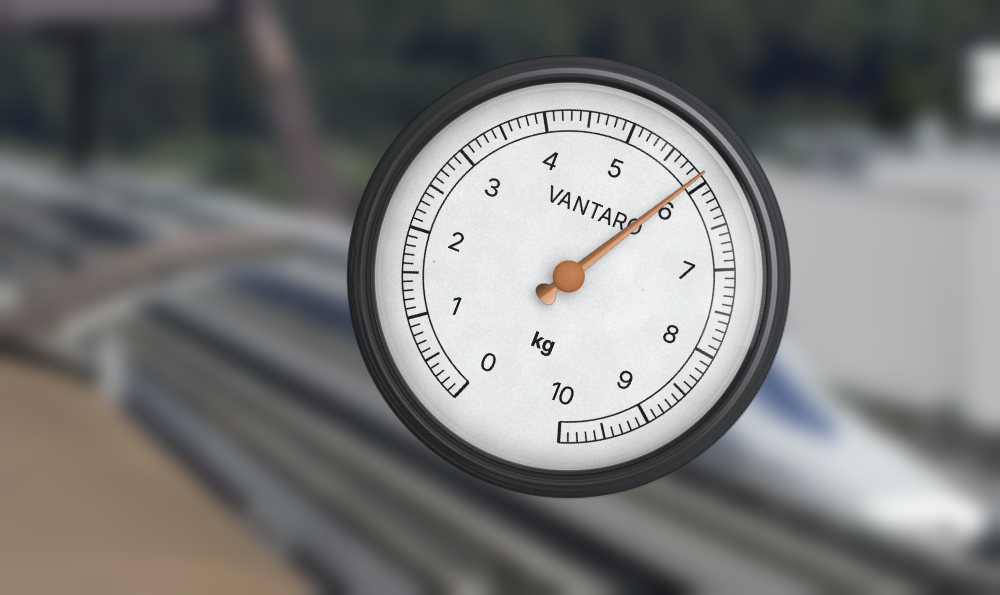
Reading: 5.9 kg
